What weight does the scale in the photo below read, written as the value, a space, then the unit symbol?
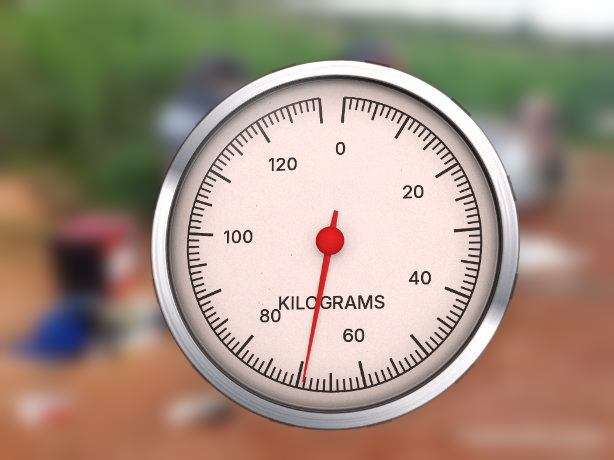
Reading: 69 kg
